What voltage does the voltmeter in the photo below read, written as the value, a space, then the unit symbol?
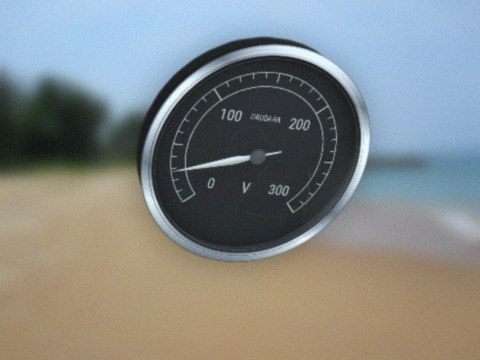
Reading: 30 V
